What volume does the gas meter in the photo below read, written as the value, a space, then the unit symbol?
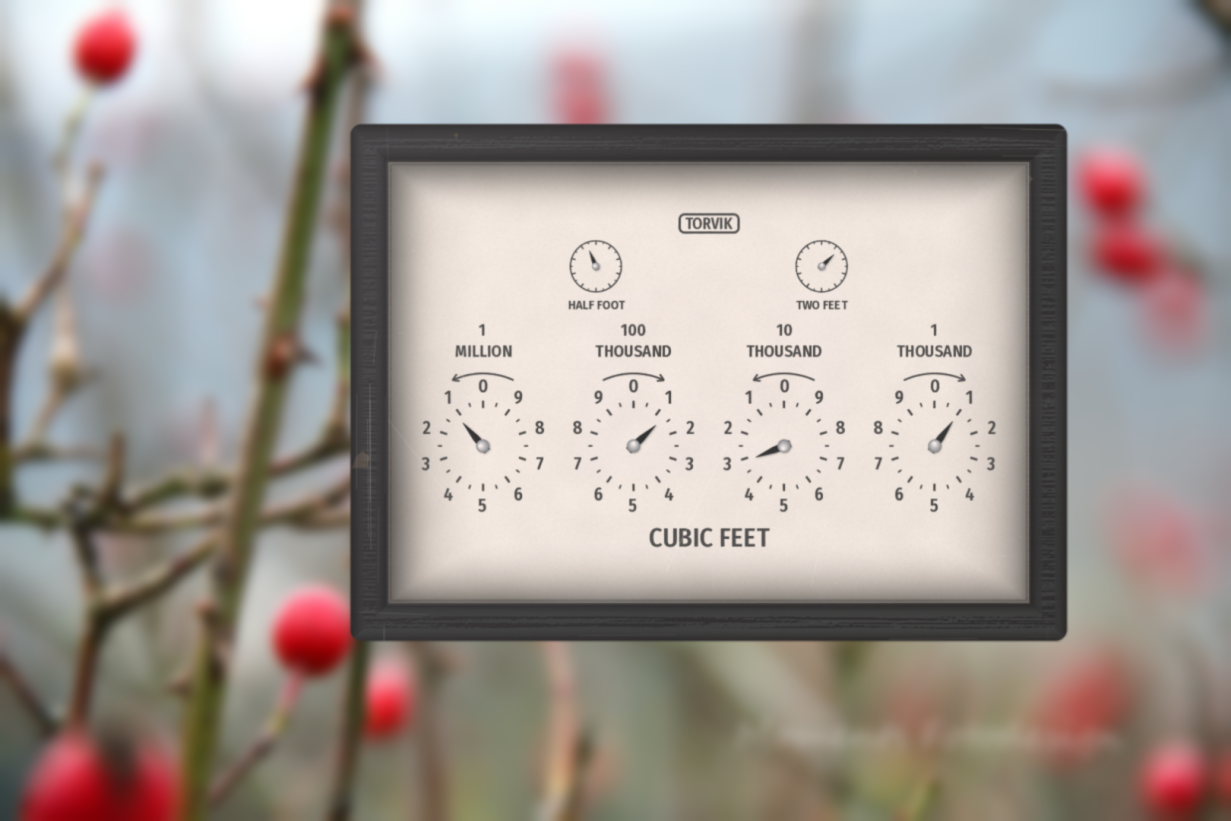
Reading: 113100 ft³
